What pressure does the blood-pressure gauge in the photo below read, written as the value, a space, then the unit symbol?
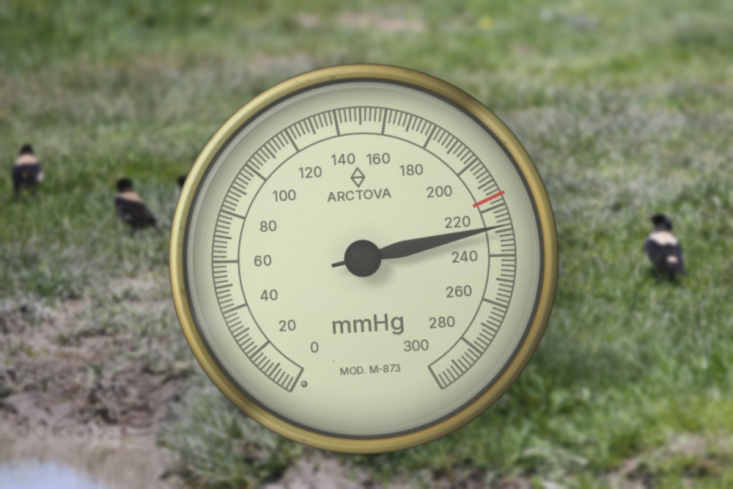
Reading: 228 mmHg
